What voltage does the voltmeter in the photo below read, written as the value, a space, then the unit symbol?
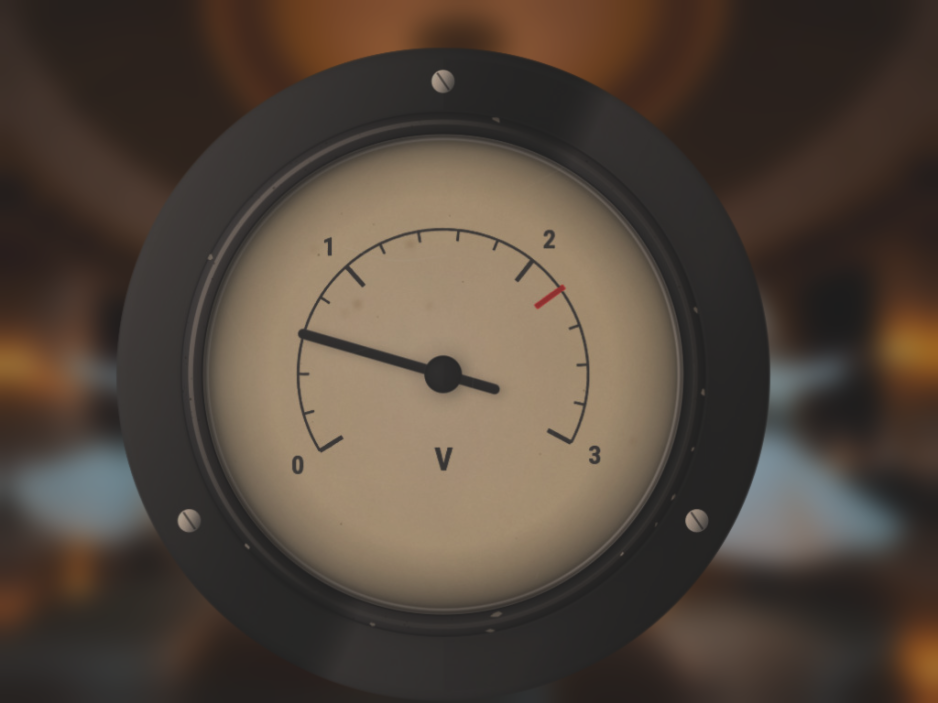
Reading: 0.6 V
